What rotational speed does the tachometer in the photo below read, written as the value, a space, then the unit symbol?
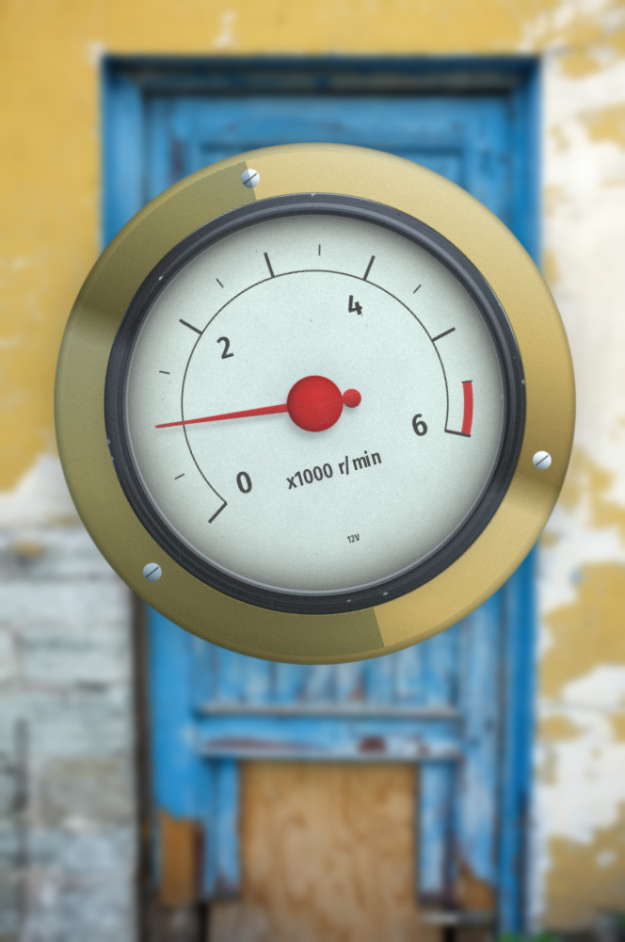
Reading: 1000 rpm
